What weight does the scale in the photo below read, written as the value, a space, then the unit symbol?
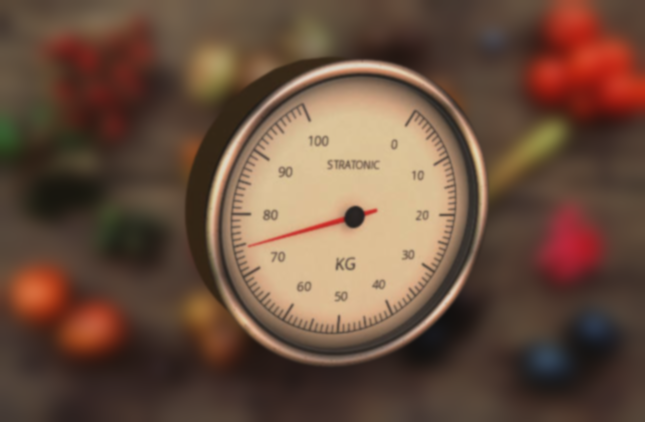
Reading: 75 kg
